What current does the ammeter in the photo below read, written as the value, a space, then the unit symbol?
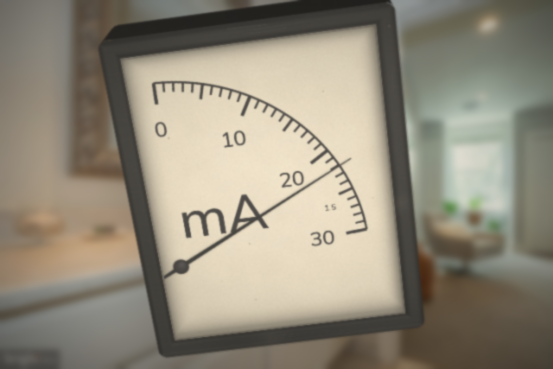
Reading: 22 mA
